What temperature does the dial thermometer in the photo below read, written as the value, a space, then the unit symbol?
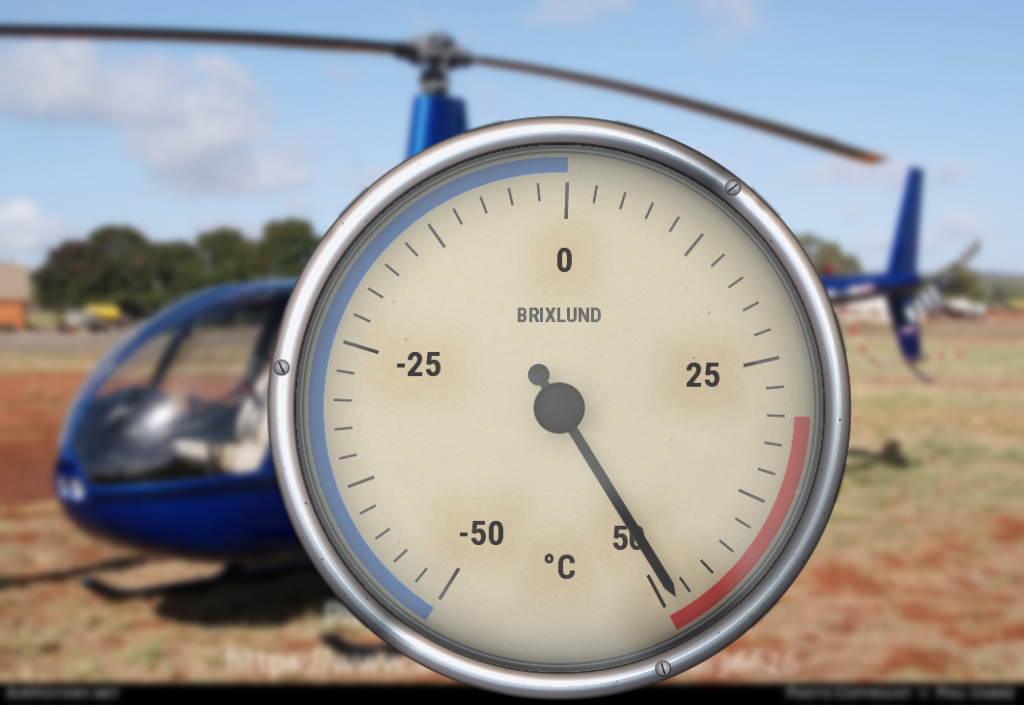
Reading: 48.75 °C
